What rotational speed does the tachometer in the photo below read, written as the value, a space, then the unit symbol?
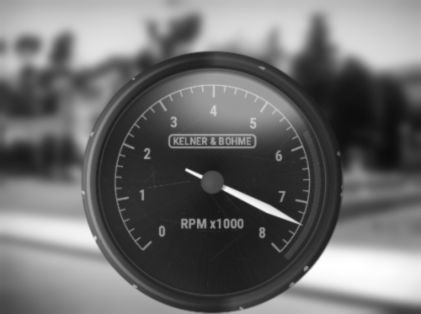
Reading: 7400 rpm
